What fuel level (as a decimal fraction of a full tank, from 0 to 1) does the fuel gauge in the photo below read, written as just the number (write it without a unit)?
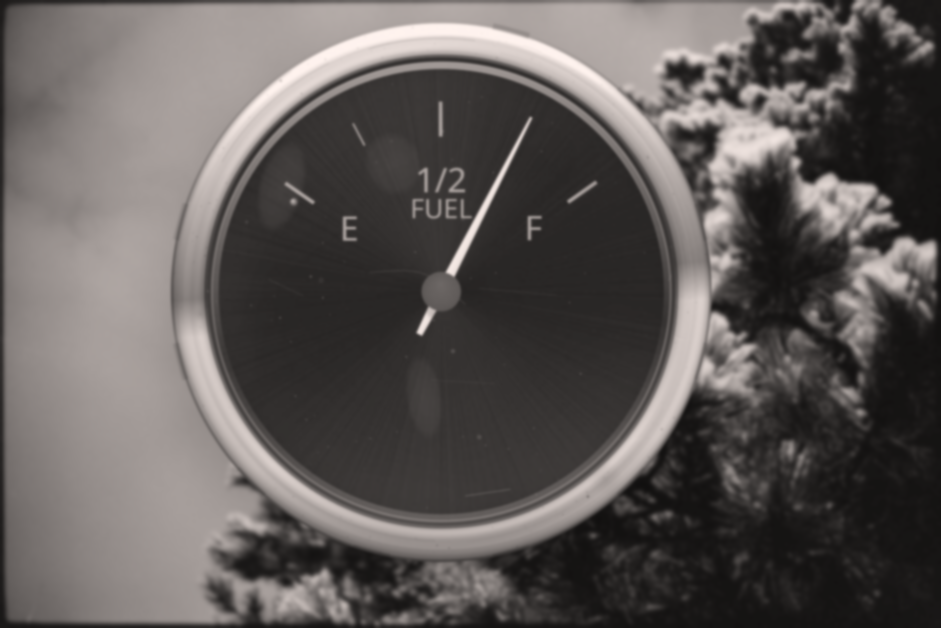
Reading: 0.75
